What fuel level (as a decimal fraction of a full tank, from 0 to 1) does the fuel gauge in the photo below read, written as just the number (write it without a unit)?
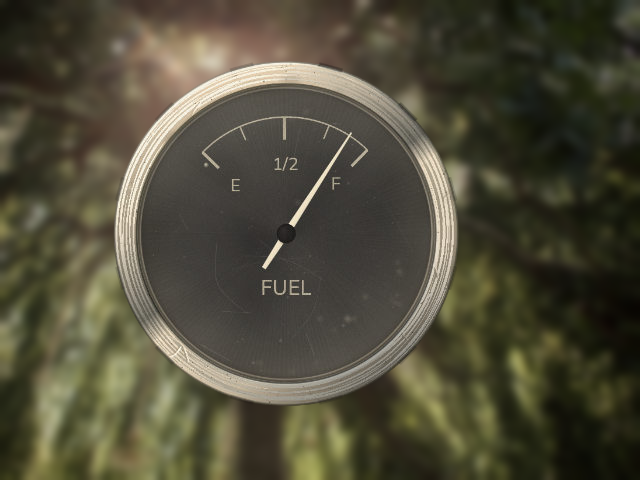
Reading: 0.875
